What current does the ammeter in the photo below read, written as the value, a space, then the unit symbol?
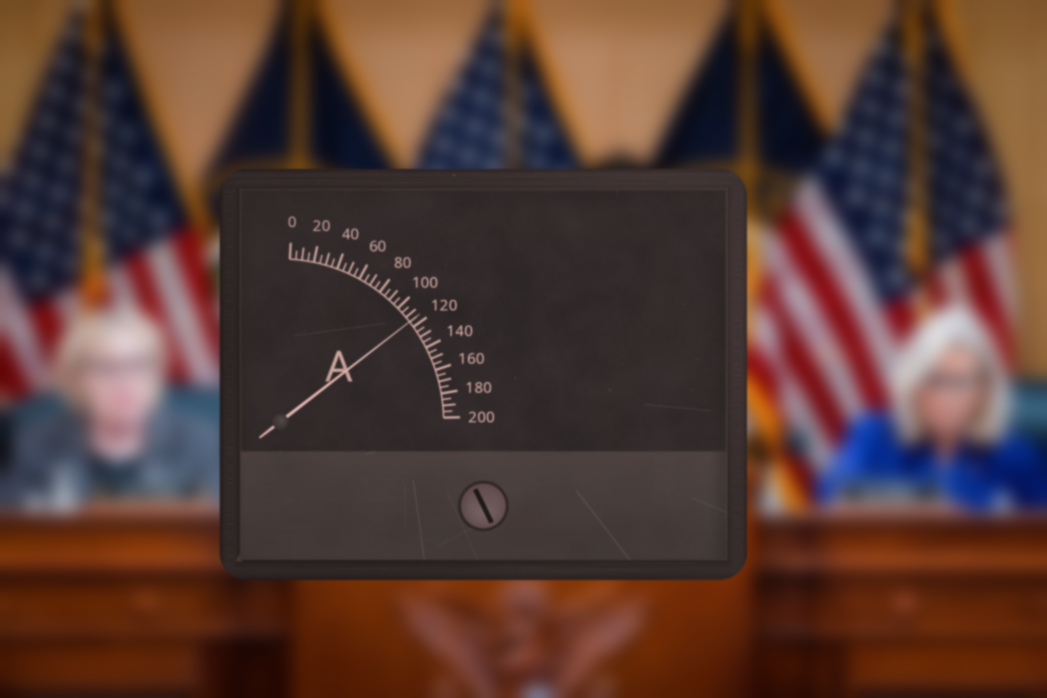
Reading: 115 A
